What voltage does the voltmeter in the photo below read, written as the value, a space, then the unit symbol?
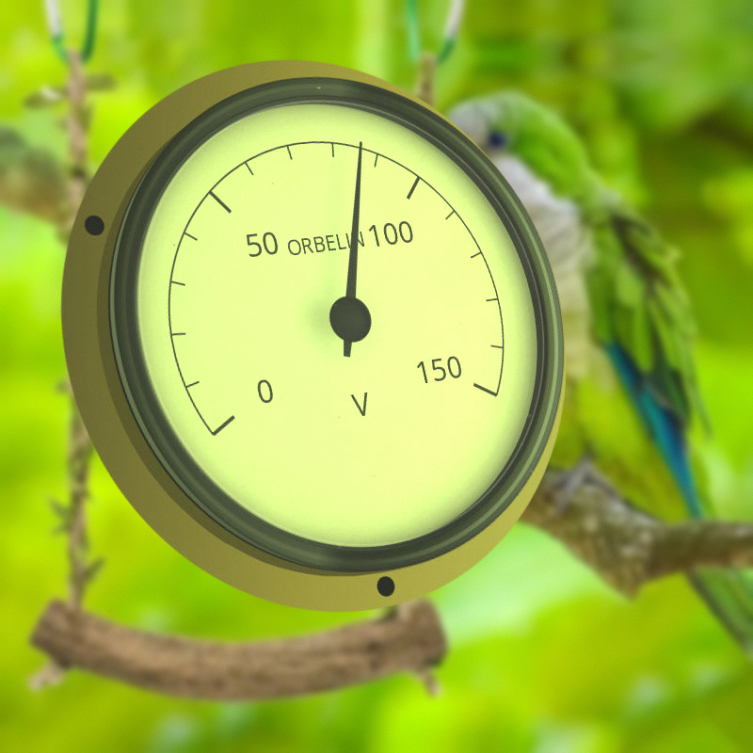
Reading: 85 V
